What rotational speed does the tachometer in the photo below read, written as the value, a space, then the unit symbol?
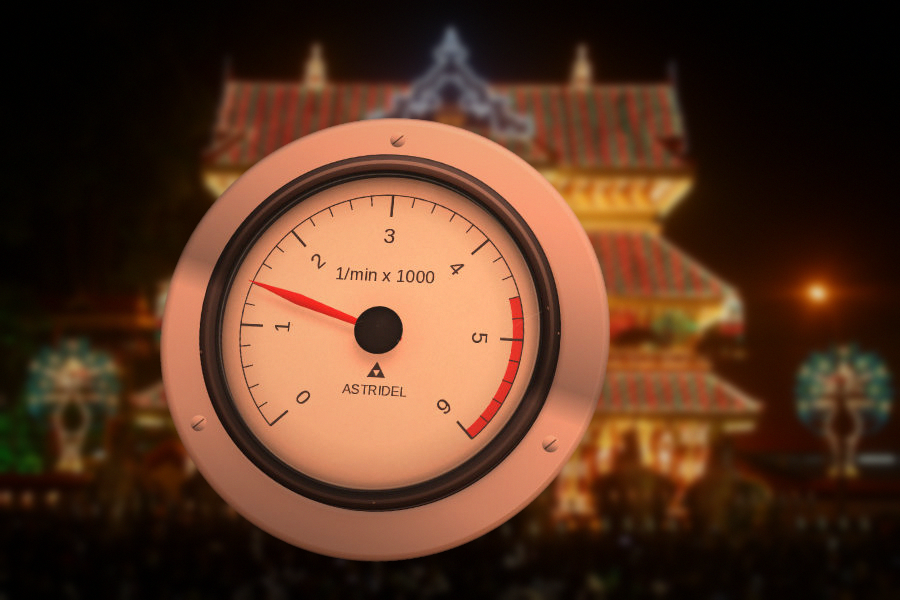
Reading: 1400 rpm
